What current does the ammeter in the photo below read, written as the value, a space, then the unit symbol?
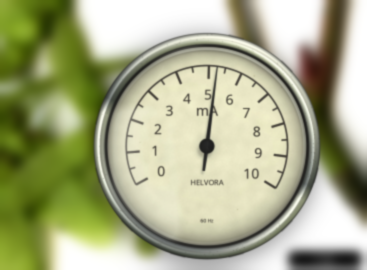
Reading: 5.25 mA
